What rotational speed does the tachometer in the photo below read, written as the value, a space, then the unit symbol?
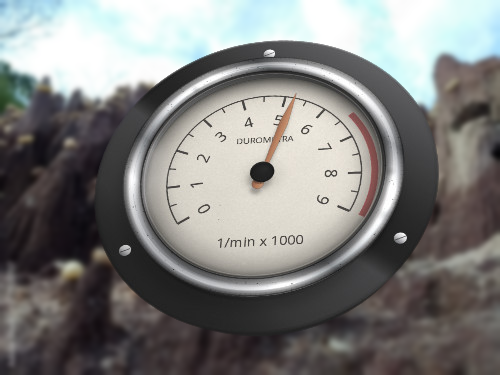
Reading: 5250 rpm
